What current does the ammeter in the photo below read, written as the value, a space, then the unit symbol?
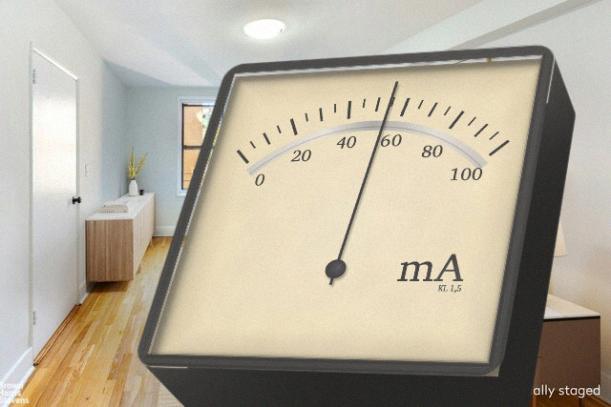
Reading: 55 mA
